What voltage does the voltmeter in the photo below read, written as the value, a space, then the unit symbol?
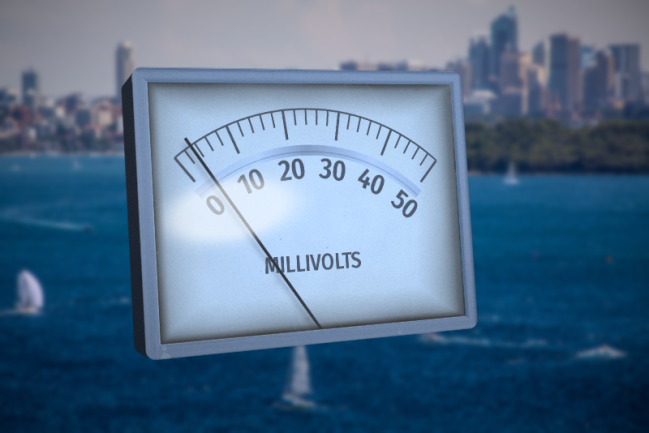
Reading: 3 mV
